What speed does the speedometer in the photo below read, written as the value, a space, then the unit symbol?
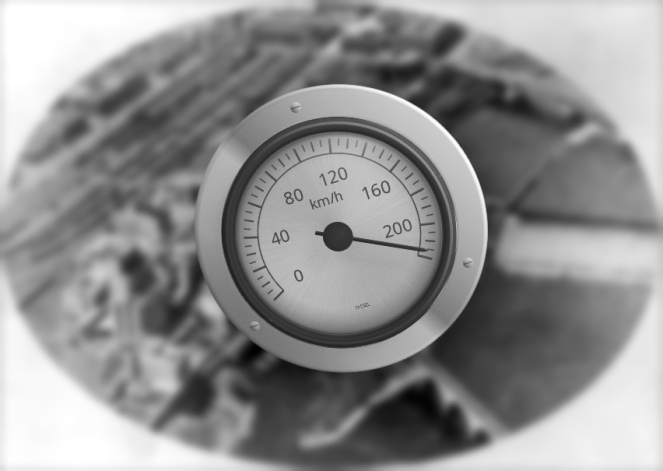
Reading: 215 km/h
